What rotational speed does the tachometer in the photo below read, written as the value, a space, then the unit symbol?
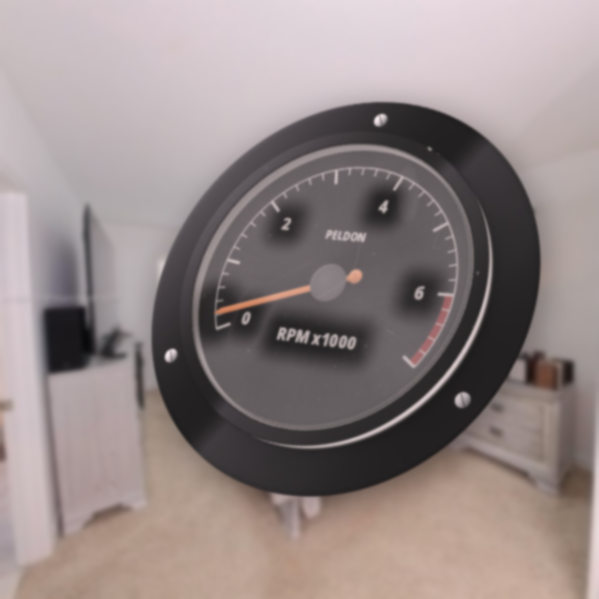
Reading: 200 rpm
